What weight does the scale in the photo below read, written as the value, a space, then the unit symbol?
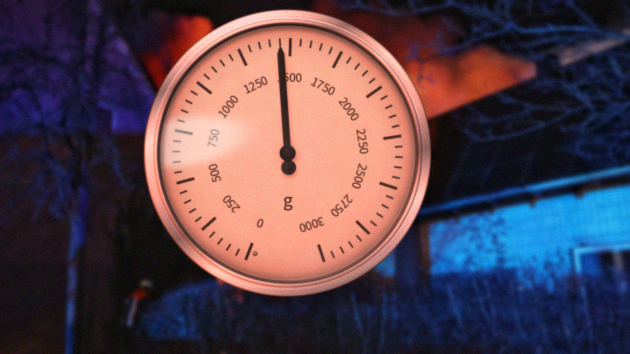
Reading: 1450 g
